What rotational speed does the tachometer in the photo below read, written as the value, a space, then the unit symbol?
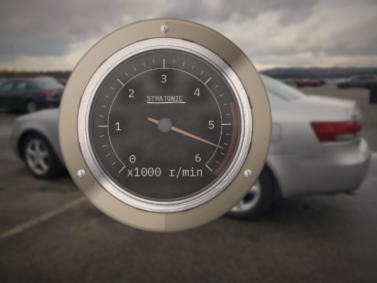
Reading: 5500 rpm
